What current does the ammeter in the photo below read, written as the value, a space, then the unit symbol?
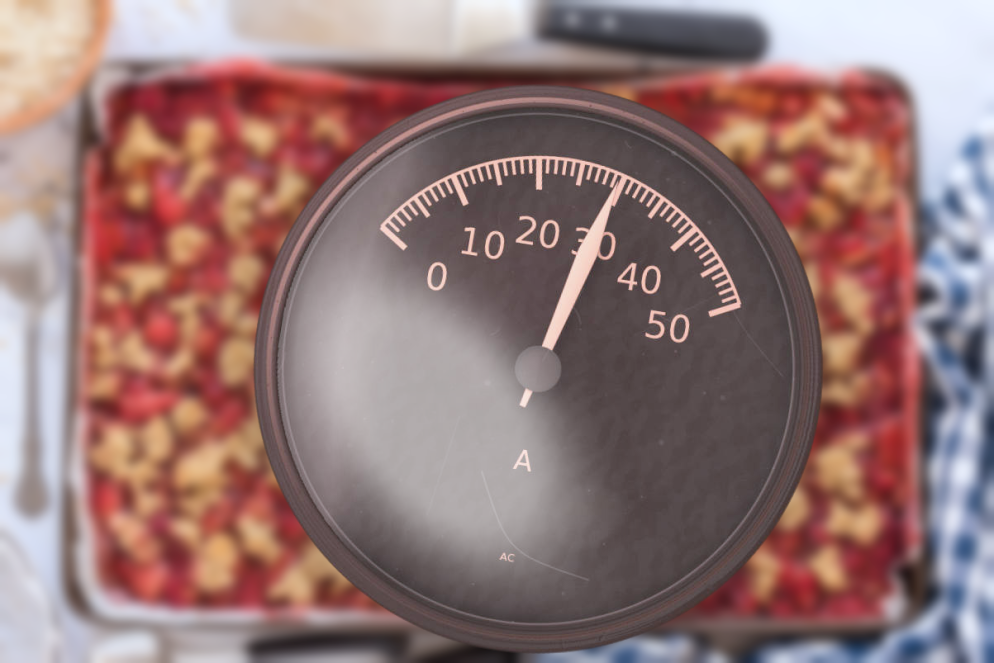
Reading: 29.5 A
